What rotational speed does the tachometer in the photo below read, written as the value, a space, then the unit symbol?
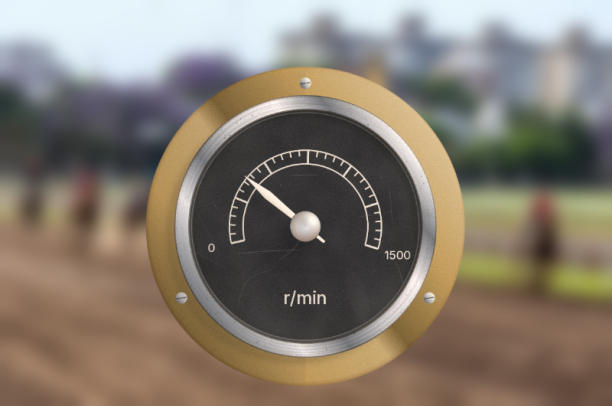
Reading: 375 rpm
